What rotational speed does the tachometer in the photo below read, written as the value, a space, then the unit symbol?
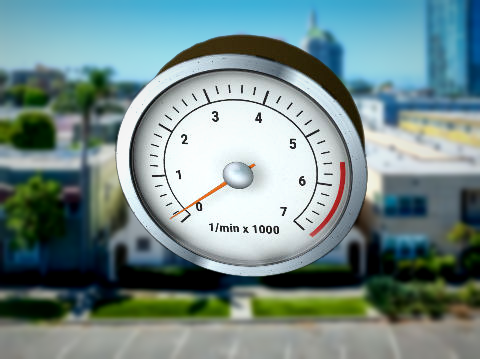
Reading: 200 rpm
